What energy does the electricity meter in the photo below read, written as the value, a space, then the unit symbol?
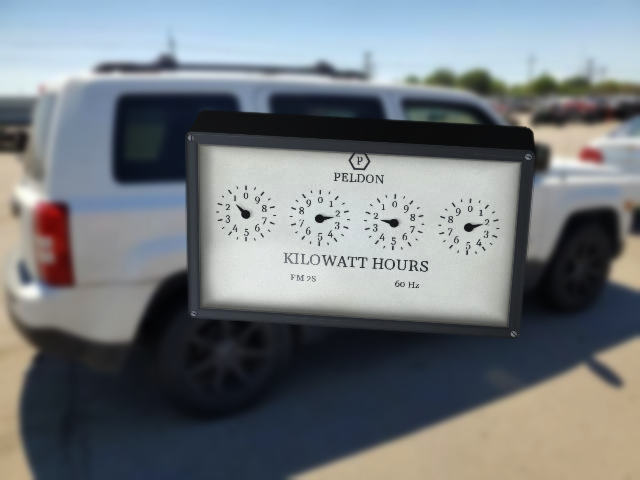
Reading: 1222 kWh
